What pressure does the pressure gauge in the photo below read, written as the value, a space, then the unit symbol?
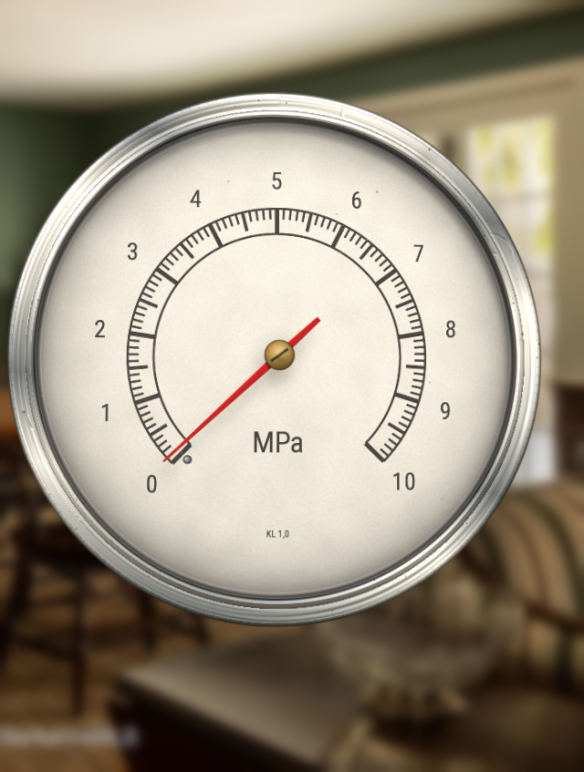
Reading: 0.1 MPa
